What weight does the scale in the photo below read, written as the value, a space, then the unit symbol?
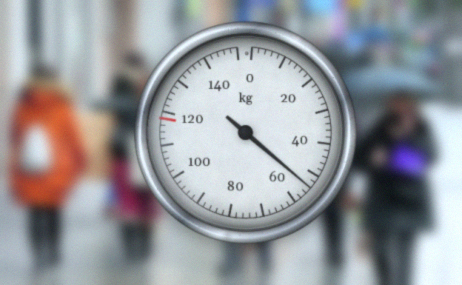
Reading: 54 kg
